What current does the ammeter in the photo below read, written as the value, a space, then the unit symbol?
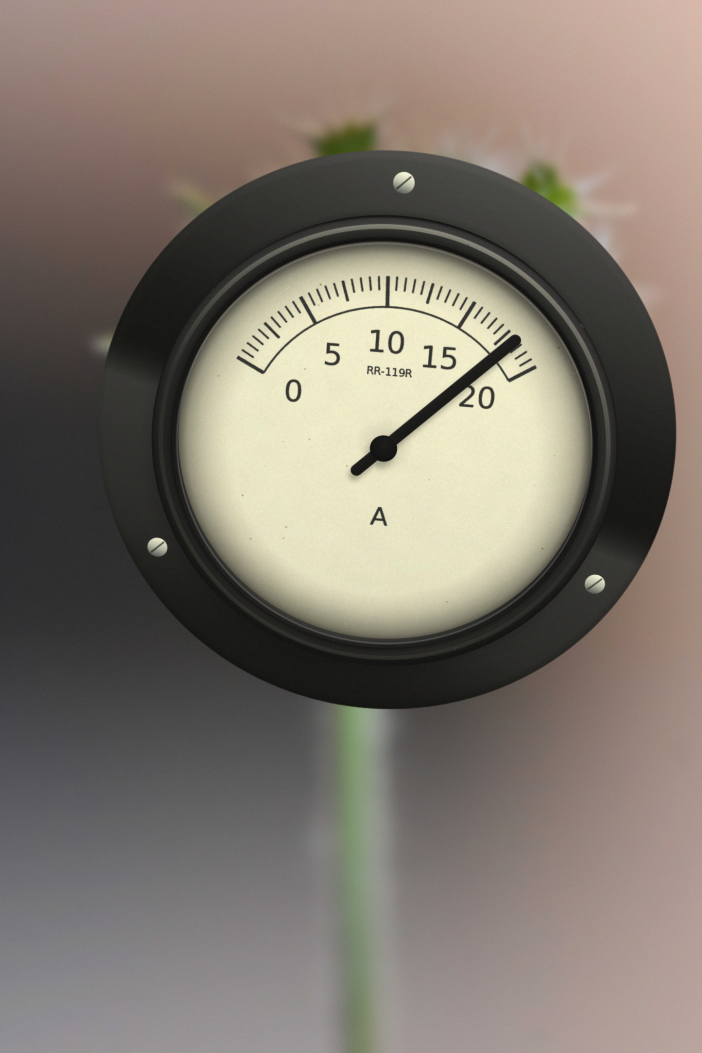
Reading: 18 A
